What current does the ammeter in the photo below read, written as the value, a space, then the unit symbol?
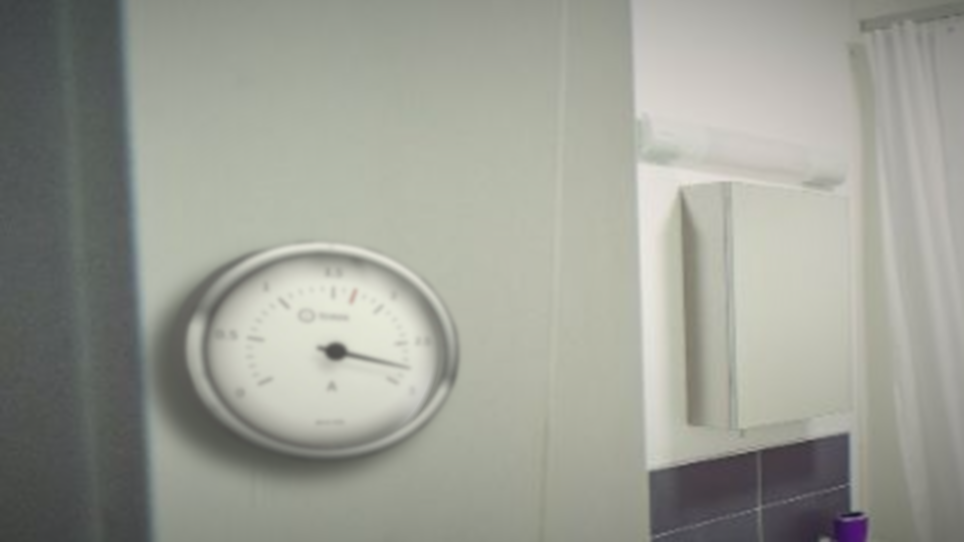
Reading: 2.8 A
